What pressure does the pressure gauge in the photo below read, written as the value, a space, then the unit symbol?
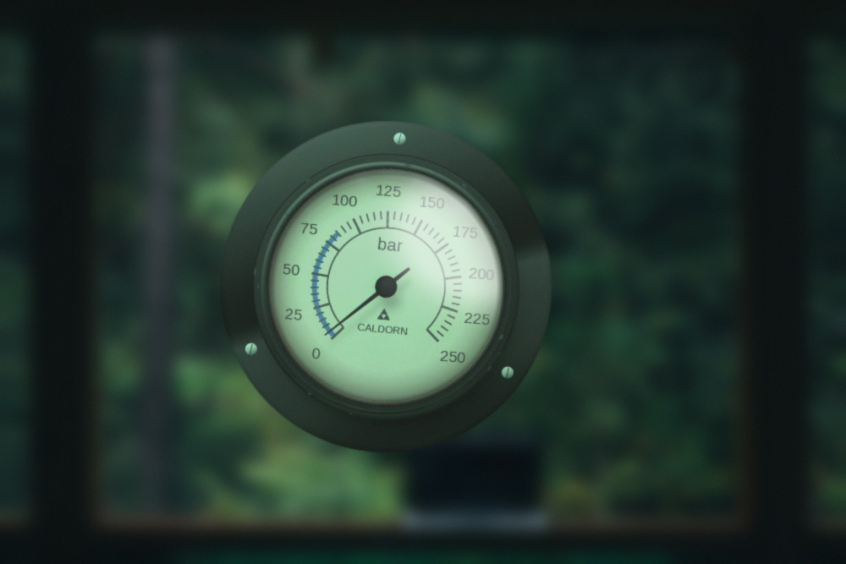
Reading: 5 bar
